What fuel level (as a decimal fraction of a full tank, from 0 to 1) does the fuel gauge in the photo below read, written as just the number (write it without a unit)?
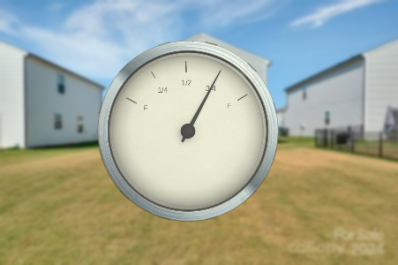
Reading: 0.75
